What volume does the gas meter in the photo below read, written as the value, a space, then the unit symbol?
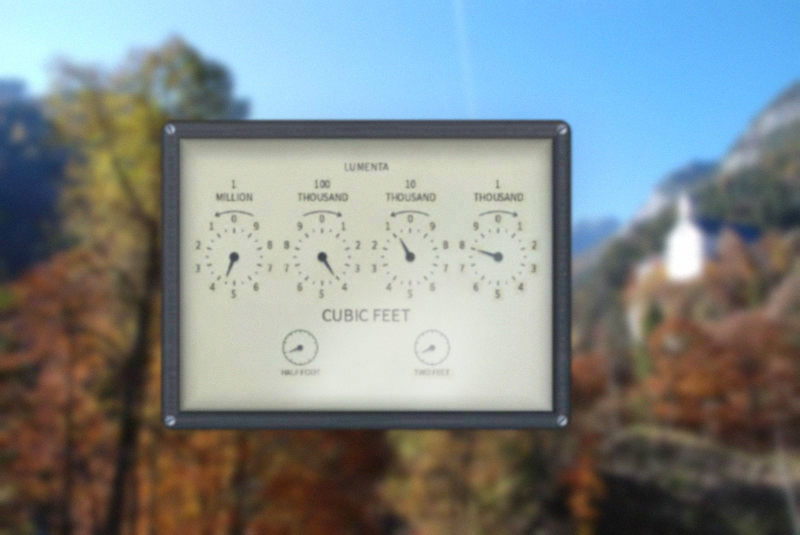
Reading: 440800 ft³
